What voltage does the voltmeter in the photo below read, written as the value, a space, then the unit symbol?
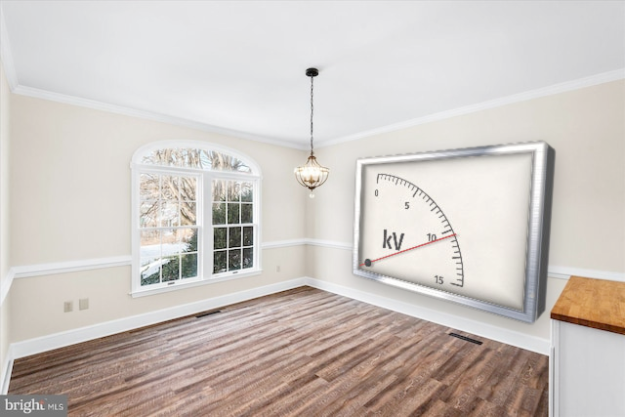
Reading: 10.5 kV
